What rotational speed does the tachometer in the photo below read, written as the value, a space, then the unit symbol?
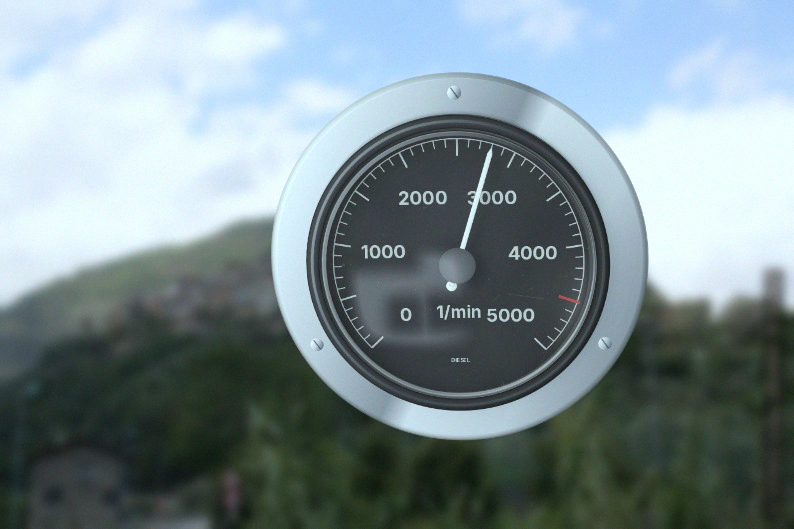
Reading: 2800 rpm
